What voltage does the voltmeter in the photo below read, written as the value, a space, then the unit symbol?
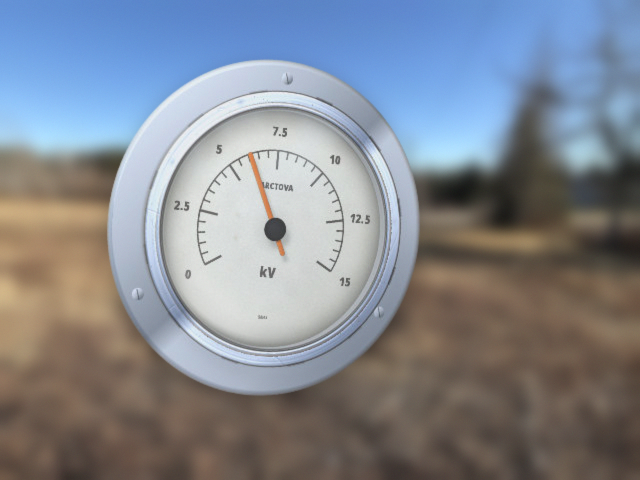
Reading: 6 kV
